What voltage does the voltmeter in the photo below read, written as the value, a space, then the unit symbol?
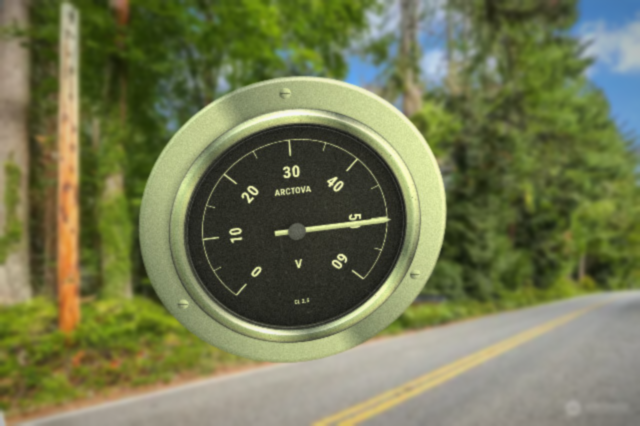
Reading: 50 V
